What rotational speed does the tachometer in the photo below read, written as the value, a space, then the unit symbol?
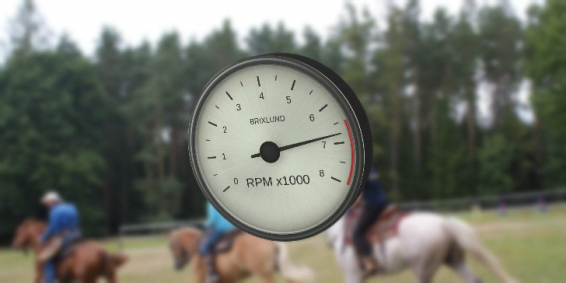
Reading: 6750 rpm
